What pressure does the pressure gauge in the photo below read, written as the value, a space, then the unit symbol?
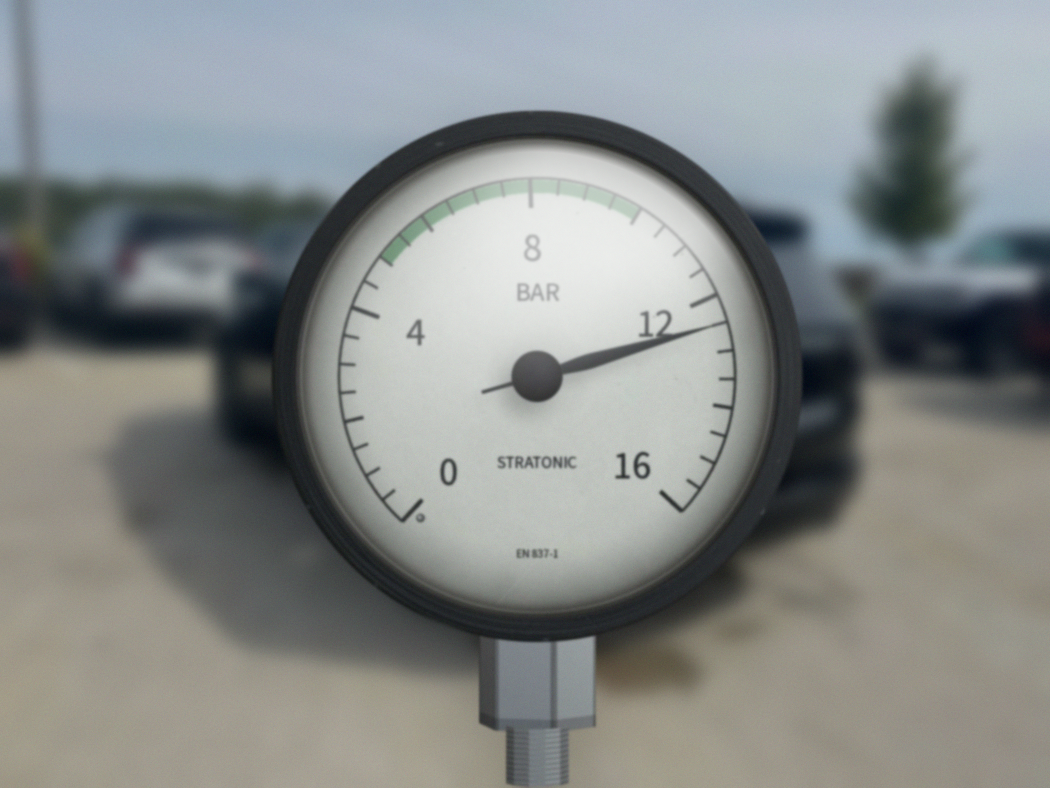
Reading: 12.5 bar
